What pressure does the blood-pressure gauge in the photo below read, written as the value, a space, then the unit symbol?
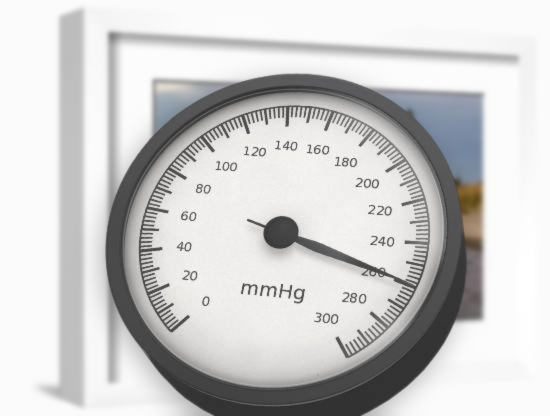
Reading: 260 mmHg
